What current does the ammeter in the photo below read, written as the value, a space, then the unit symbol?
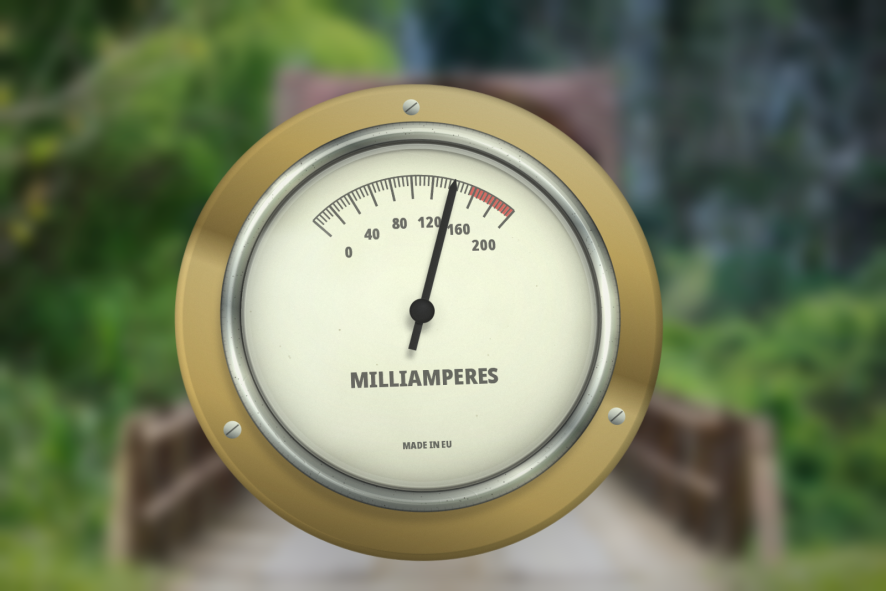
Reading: 140 mA
